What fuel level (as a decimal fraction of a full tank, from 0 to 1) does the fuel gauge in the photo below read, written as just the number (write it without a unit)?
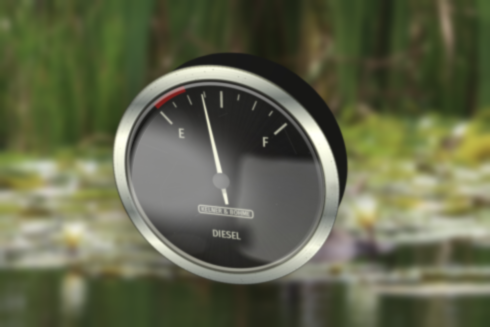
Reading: 0.375
